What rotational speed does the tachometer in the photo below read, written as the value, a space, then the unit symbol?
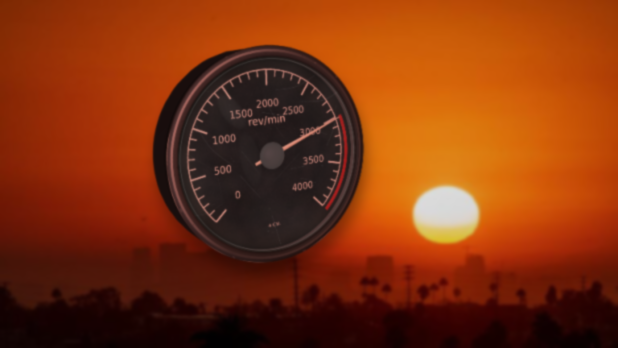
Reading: 3000 rpm
